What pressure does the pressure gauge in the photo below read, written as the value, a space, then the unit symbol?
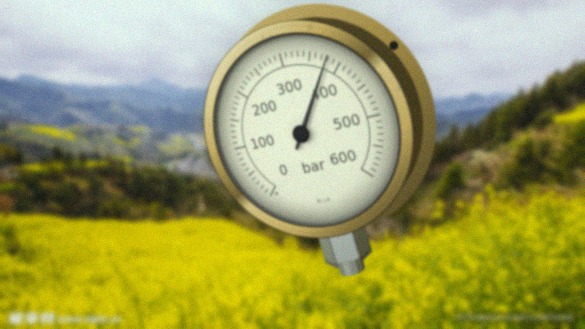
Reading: 380 bar
